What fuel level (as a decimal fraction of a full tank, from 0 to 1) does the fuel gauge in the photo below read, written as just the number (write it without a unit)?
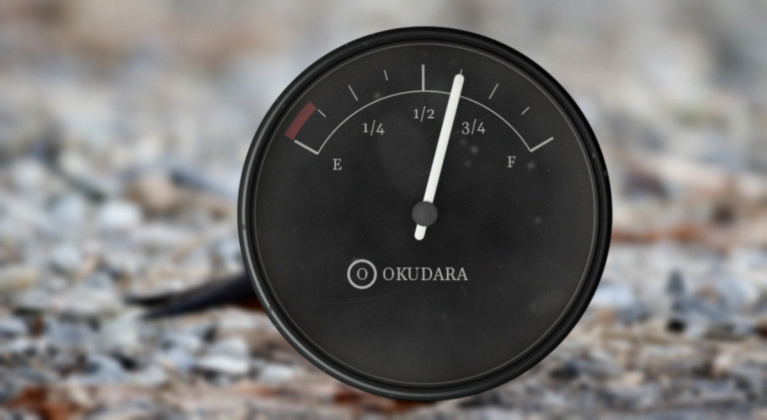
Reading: 0.625
